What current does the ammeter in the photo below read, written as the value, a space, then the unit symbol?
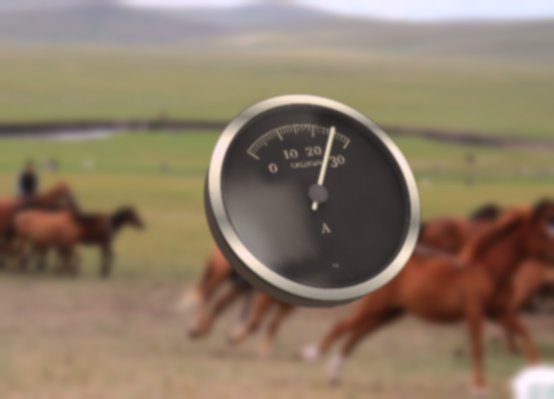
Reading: 25 A
